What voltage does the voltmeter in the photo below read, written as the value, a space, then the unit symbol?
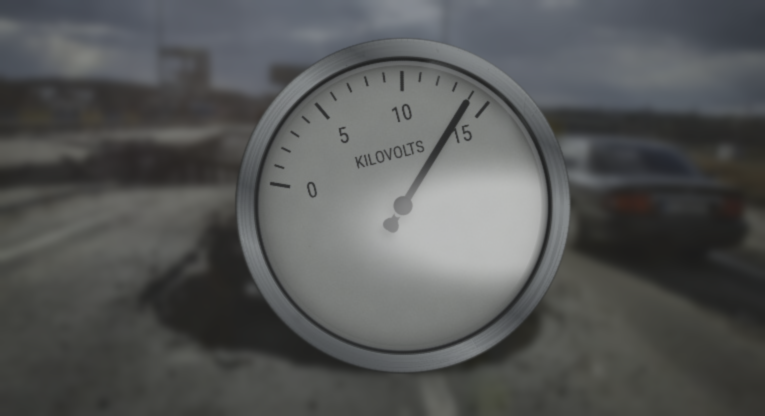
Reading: 14 kV
